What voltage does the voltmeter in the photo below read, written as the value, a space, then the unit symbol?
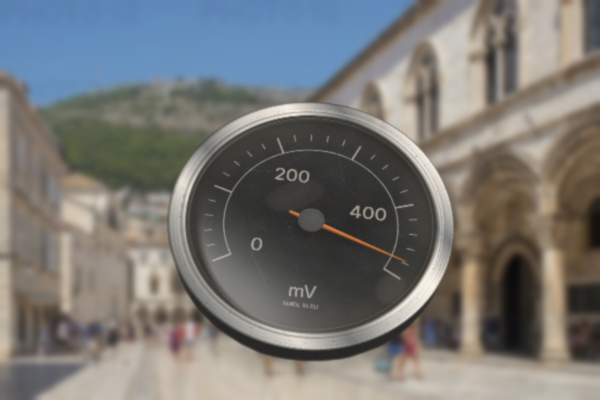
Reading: 480 mV
